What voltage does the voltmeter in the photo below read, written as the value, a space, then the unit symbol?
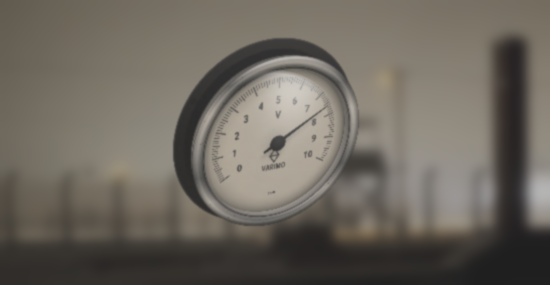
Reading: 7.5 V
